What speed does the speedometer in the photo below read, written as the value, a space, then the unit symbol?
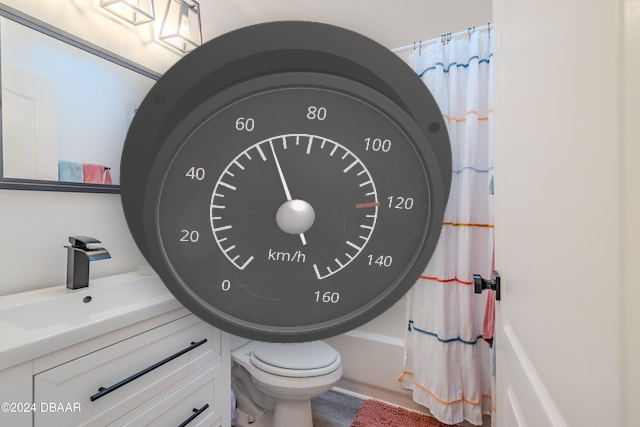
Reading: 65 km/h
